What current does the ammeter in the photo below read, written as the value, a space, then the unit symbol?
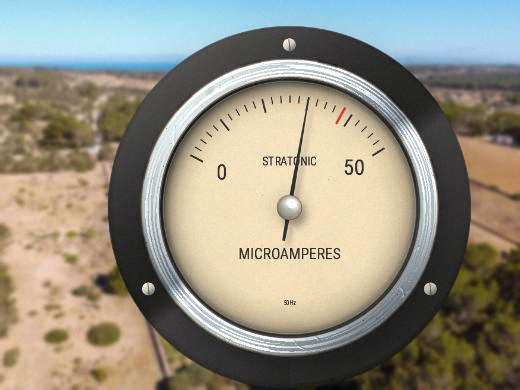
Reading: 30 µA
